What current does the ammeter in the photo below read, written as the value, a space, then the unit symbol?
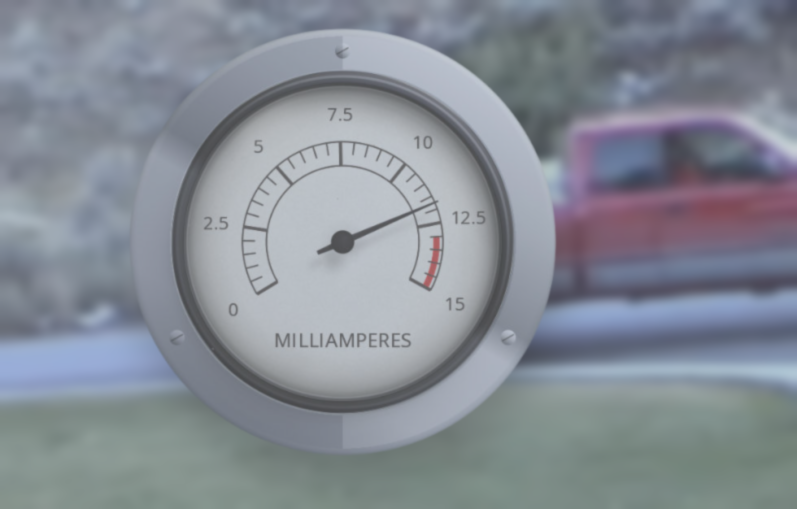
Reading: 11.75 mA
